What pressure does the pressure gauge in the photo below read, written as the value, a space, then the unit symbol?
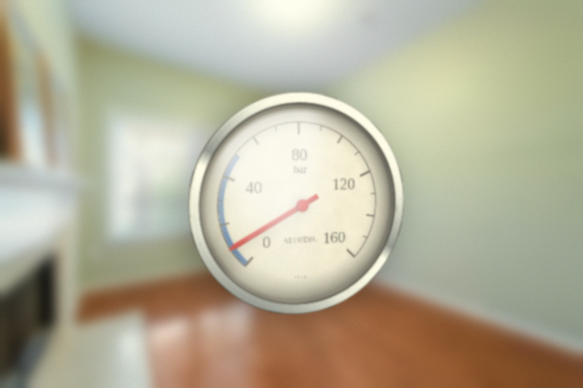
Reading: 10 bar
